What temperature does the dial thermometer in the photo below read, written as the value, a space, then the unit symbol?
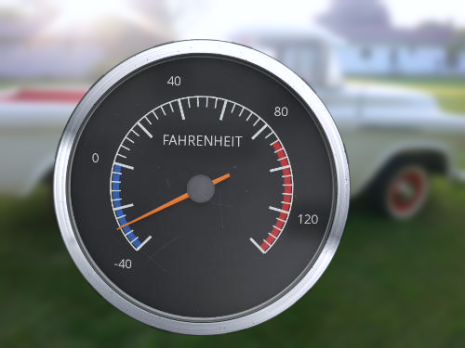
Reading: -28 °F
